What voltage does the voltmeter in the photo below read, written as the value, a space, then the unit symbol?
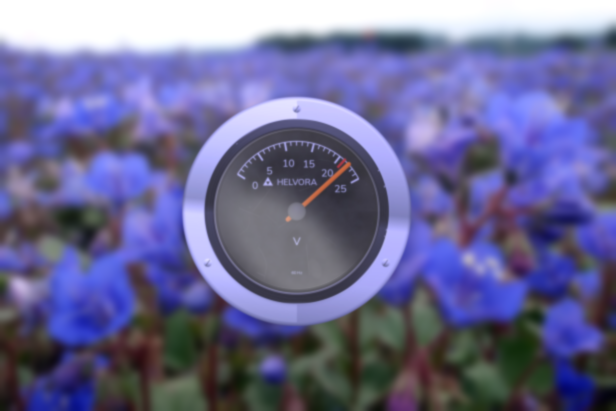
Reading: 22 V
